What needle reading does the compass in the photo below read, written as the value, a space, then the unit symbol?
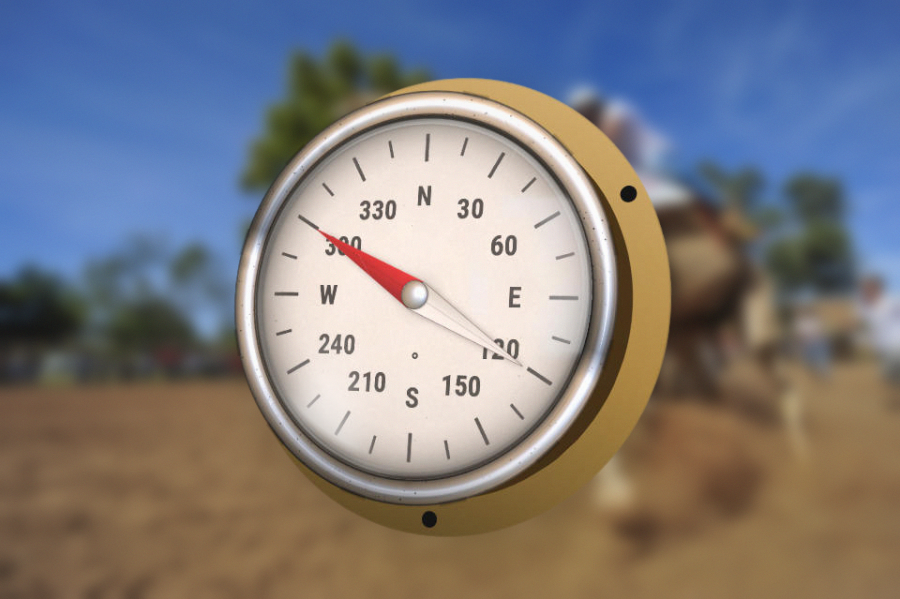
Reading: 300 °
